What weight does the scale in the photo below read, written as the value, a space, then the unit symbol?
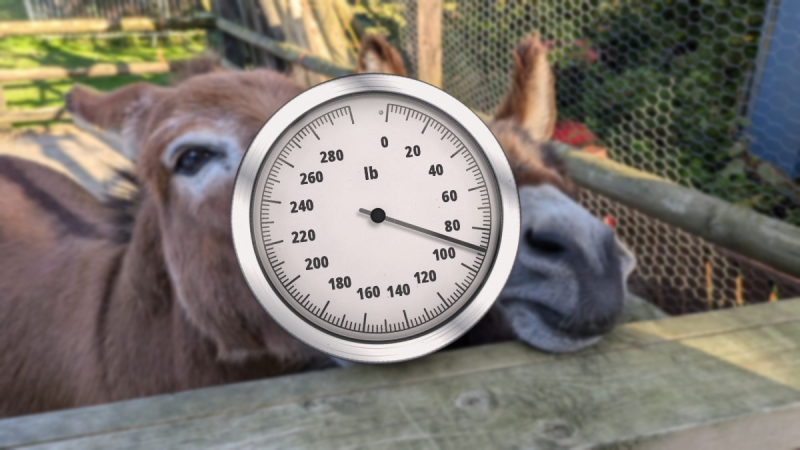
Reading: 90 lb
